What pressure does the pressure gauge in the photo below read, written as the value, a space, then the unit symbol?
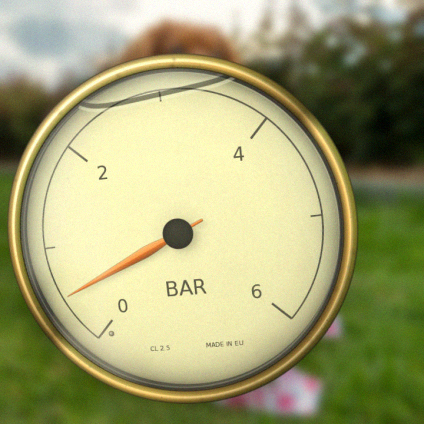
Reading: 0.5 bar
